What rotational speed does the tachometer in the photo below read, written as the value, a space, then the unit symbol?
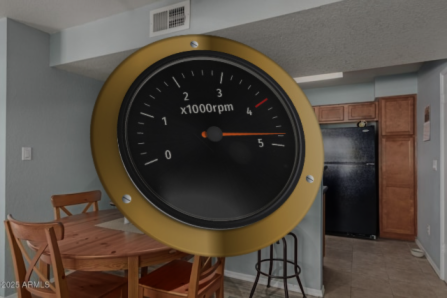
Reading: 4800 rpm
